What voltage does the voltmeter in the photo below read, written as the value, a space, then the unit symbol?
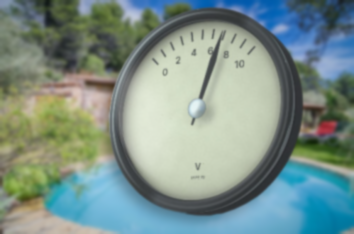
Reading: 7 V
